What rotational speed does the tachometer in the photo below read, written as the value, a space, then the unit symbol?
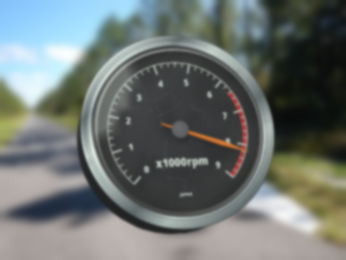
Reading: 8200 rpm
